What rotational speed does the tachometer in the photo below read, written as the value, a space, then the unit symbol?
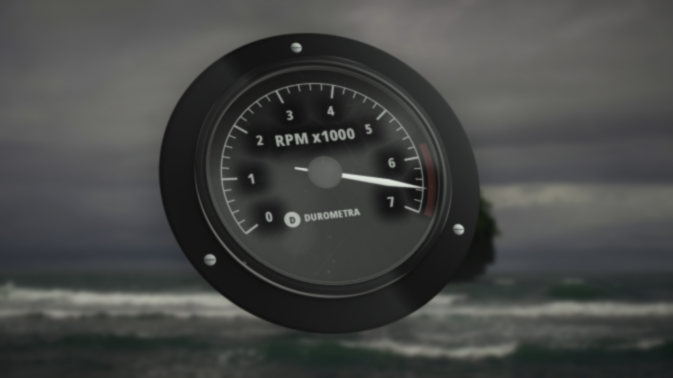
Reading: 6600 rpm
